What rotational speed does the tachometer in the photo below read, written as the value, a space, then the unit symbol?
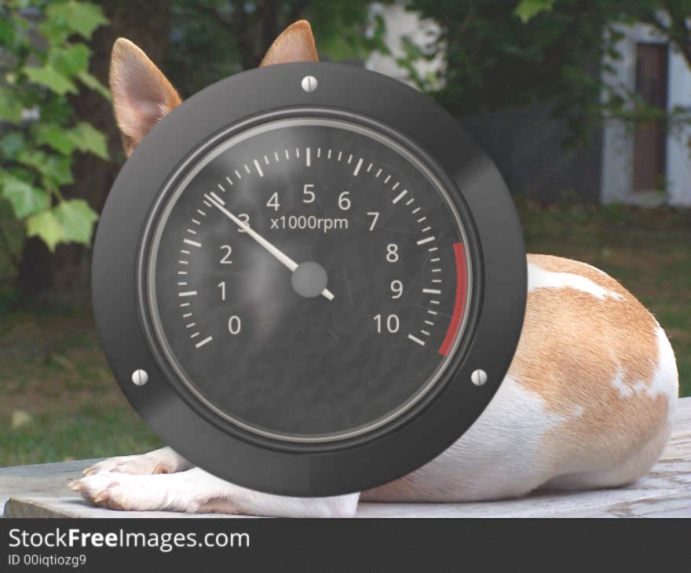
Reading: 2900 rpm
